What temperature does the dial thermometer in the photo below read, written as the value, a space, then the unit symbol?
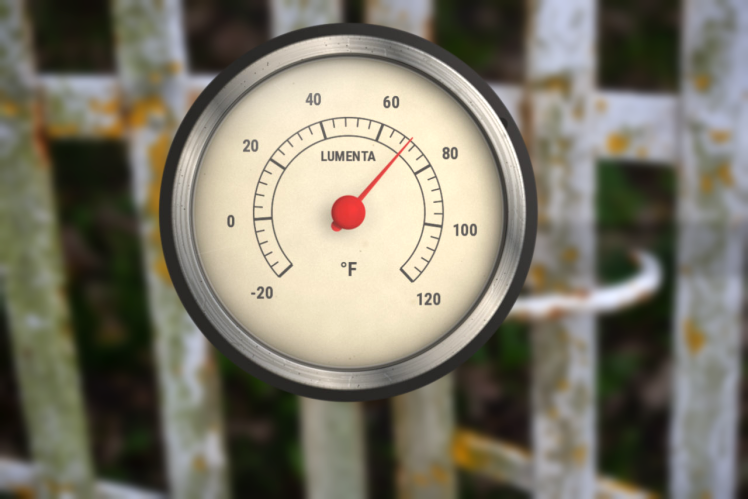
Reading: 70 °F
